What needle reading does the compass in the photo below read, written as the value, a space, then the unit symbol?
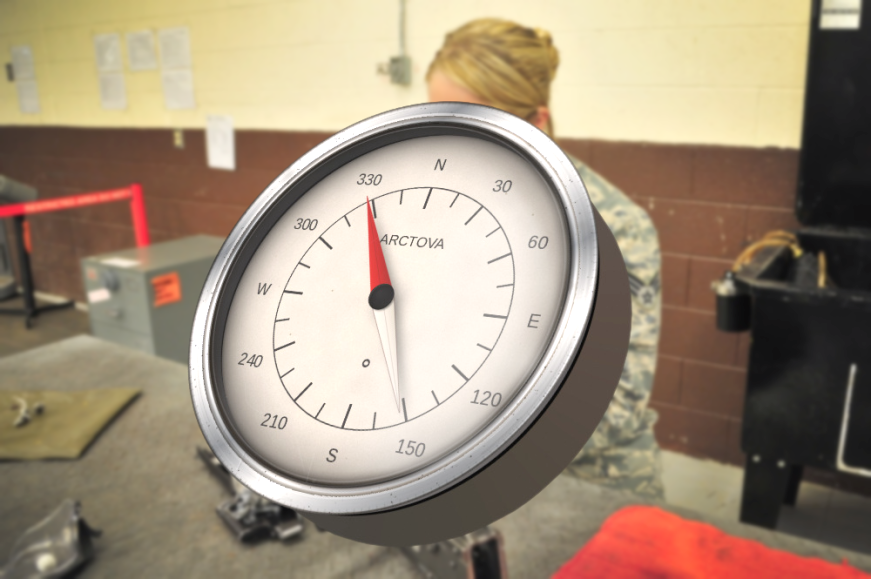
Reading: 330 °
